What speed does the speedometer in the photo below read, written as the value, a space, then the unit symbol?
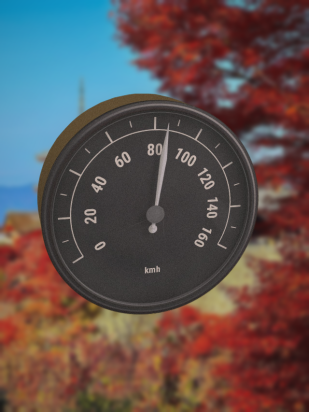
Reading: 85 km/h
